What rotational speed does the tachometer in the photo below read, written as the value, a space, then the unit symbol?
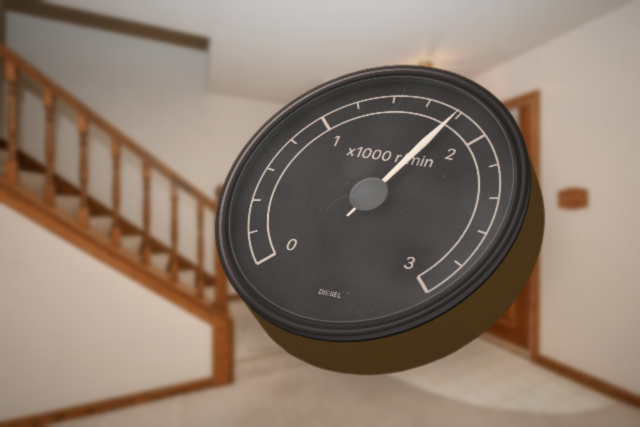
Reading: 1800 rpm
